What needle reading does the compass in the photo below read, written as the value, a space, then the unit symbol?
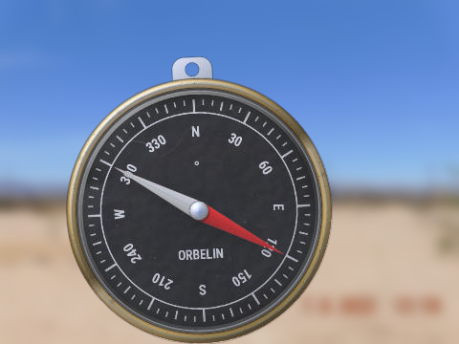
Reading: 120 °
